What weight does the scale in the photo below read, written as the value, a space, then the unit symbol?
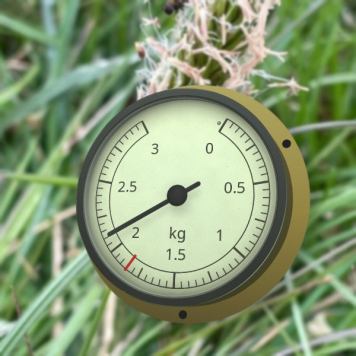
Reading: 2.1 kg
